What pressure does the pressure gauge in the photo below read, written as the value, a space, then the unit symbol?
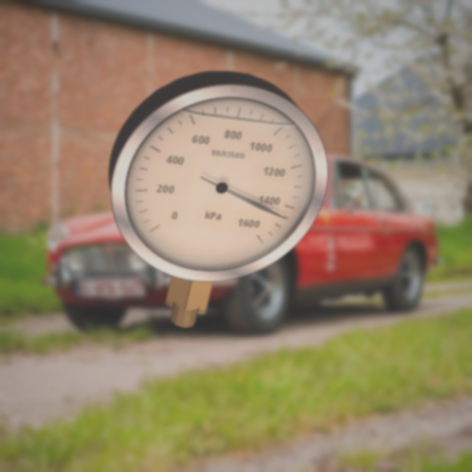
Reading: 1450 kPa
